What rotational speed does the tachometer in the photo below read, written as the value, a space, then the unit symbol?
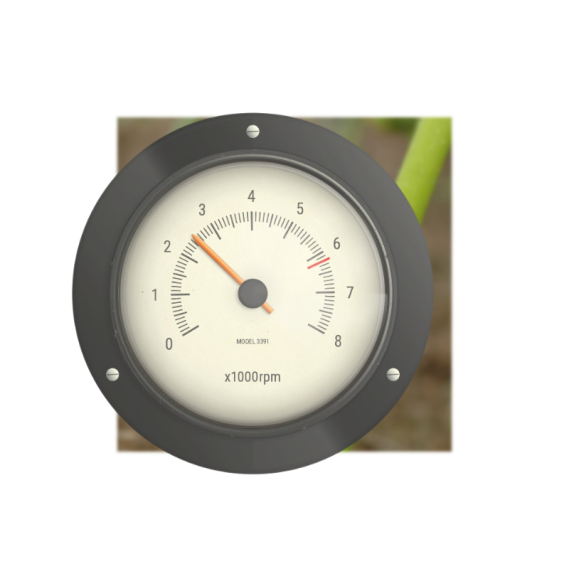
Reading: 2500 rpm
